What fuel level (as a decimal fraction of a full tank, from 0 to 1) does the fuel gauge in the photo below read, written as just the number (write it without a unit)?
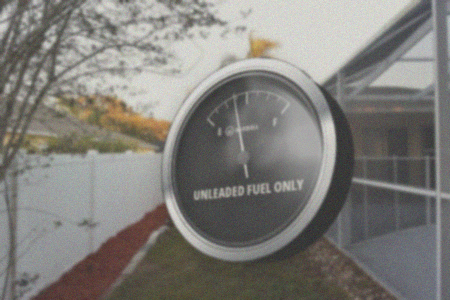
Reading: 0.375
